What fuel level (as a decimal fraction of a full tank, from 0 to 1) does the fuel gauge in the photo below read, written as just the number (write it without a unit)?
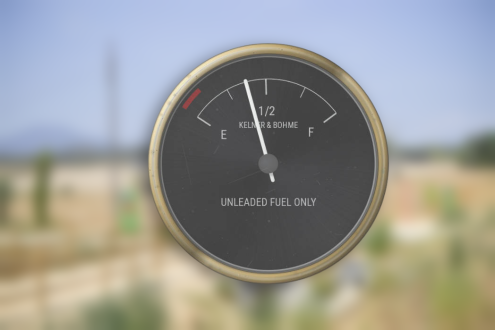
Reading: 0.375
